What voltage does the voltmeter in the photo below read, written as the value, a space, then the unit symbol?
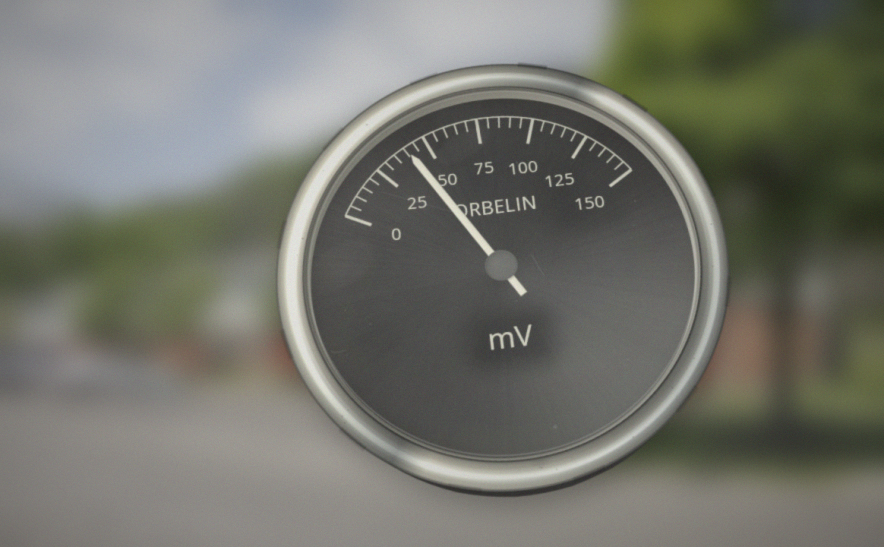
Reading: 40 mV
